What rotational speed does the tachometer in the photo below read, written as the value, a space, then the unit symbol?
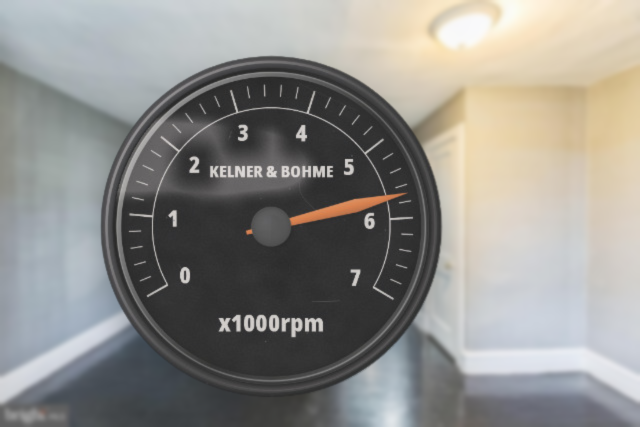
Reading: 5700 rpm
